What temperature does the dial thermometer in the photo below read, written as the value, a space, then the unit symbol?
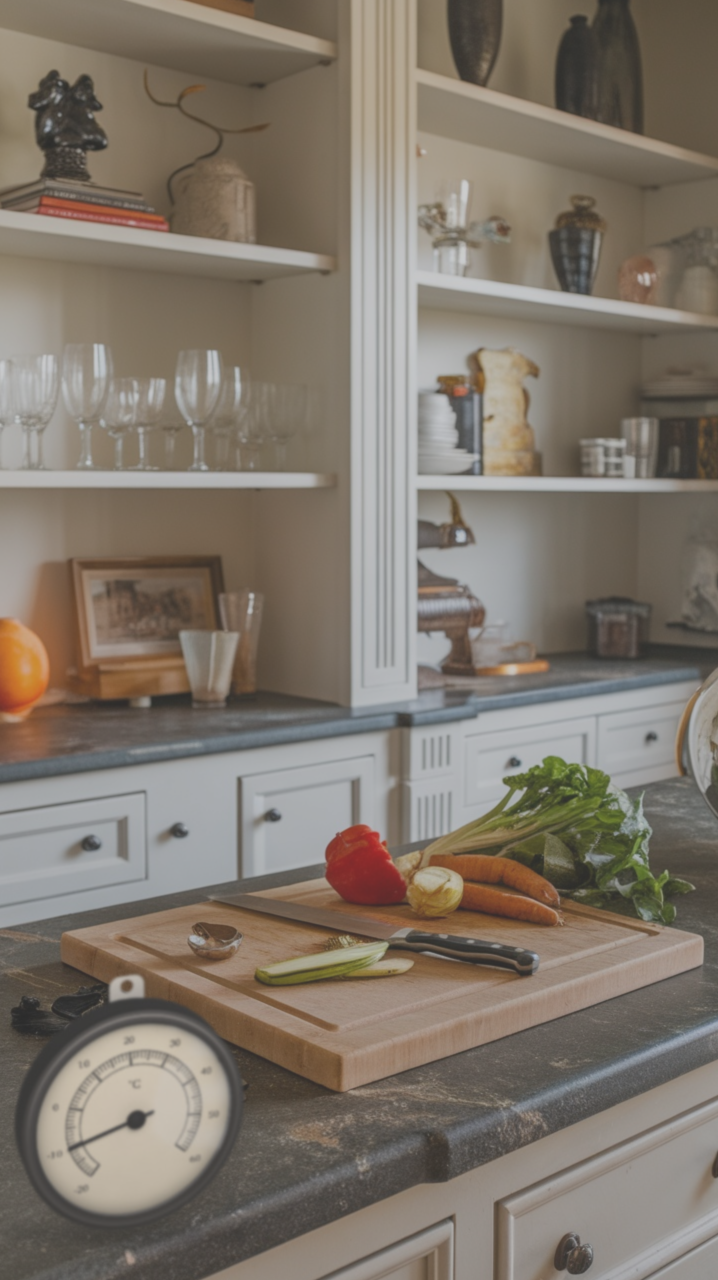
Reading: -10 °C
